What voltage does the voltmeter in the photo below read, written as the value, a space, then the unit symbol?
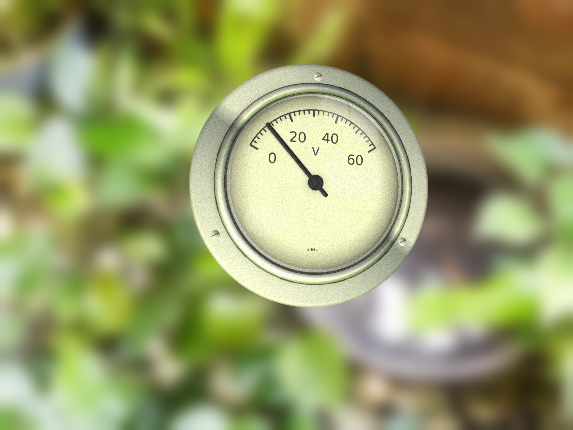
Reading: 10 V
